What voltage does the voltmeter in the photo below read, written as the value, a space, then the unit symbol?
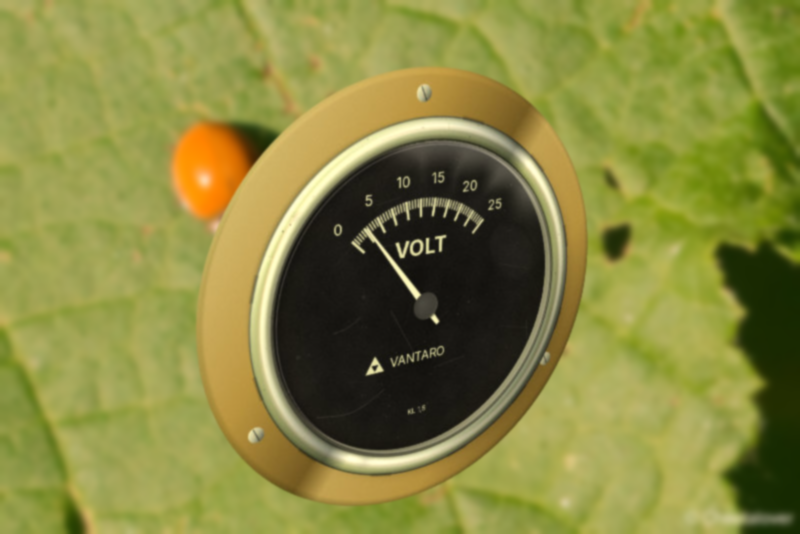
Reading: 2.5 V
